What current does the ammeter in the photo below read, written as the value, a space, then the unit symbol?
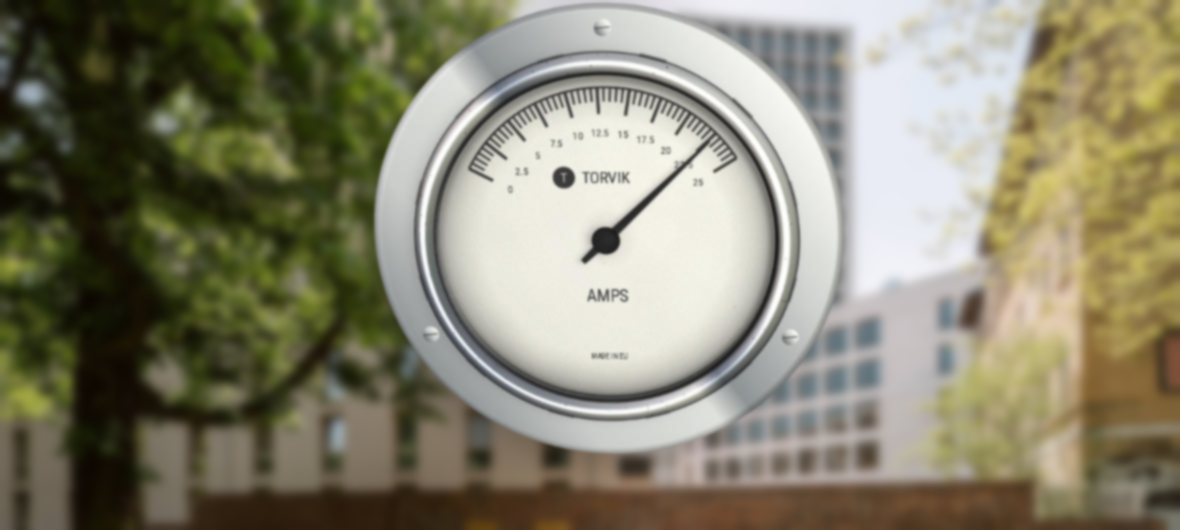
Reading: 22.5 A
